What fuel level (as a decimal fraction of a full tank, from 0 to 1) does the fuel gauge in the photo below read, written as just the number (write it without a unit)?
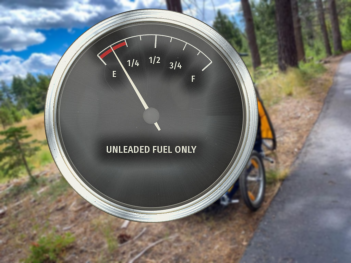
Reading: 0.125
